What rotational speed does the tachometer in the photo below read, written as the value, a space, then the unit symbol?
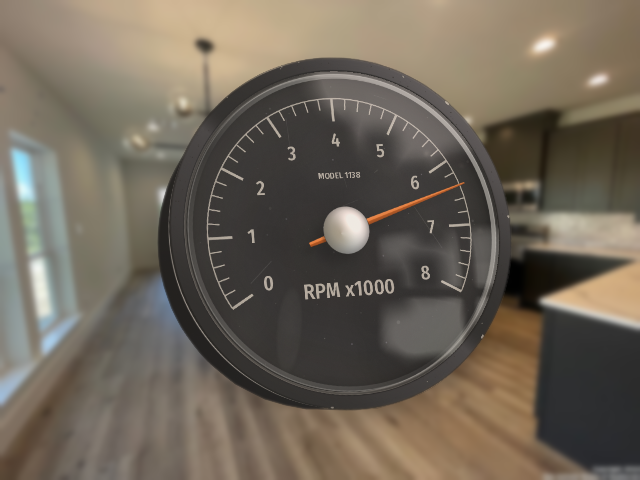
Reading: 6400 rpm
